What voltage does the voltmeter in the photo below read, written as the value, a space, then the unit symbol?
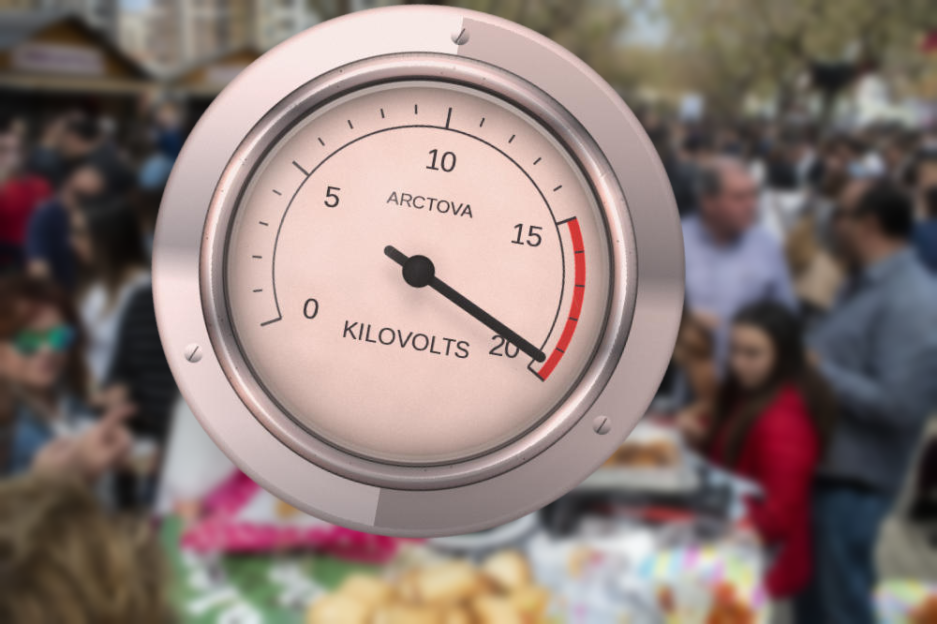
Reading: 19.5 kV
